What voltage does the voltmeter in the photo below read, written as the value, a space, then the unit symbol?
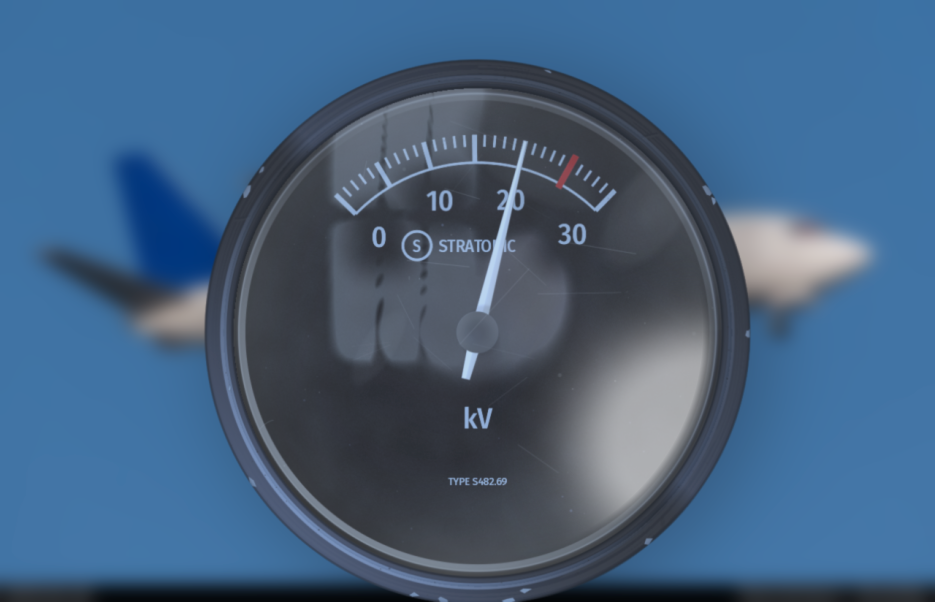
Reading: 20 kV
